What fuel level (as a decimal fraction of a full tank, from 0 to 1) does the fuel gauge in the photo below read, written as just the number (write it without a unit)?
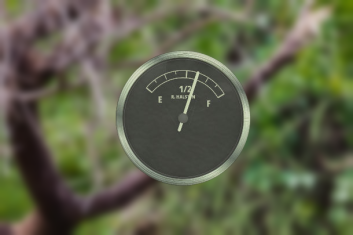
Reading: 0.625
